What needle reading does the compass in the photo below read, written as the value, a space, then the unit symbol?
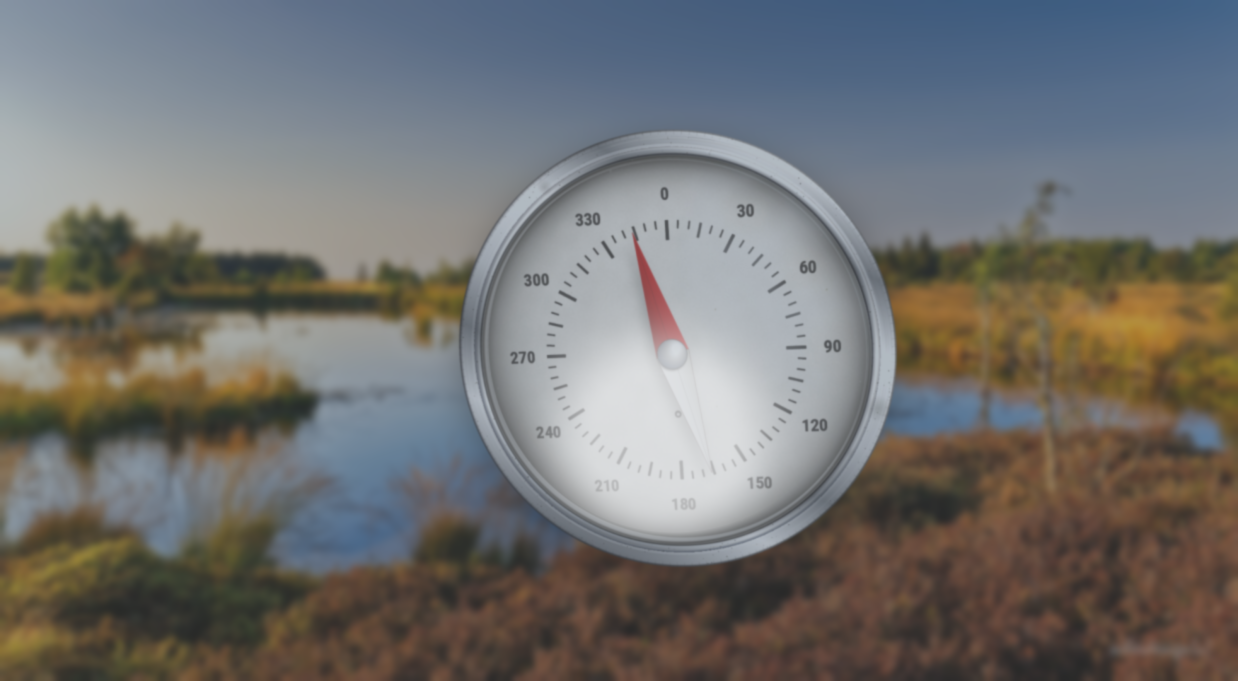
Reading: 345 °
